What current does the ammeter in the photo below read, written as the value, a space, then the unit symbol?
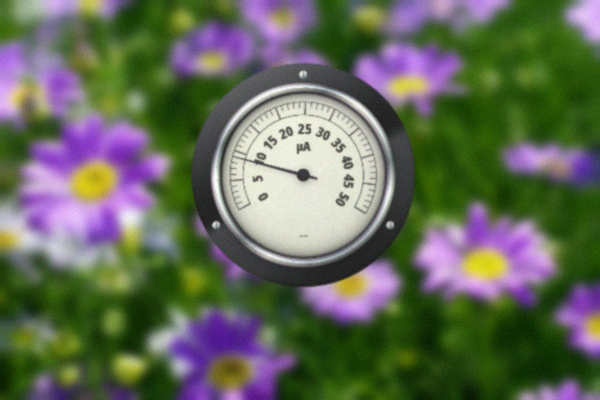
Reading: 9 µA
